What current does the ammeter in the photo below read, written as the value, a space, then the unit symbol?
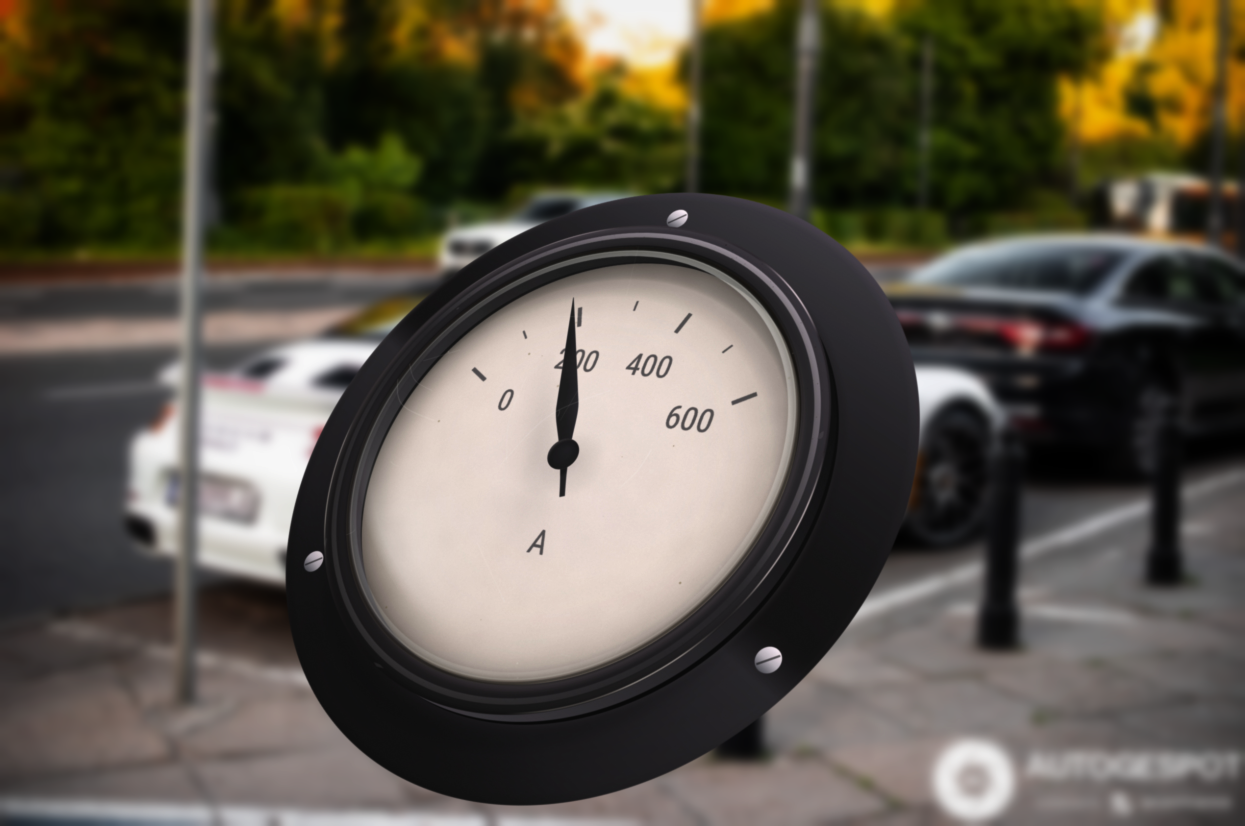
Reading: 200 A
